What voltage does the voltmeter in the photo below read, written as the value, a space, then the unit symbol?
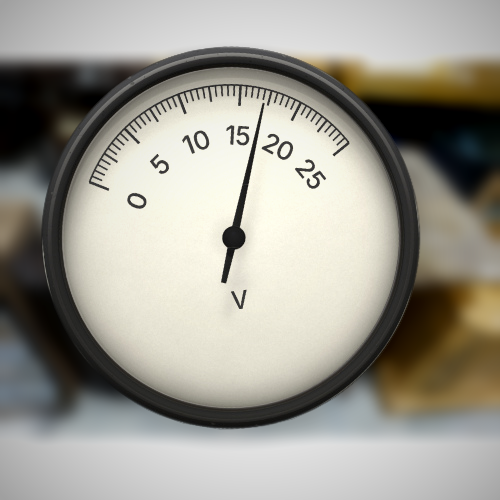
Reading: 17 V
